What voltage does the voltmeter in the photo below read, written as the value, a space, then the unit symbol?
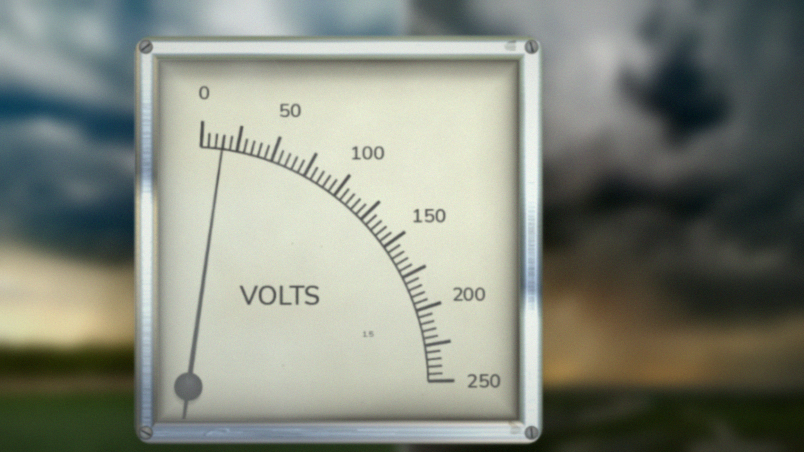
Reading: 15 V
